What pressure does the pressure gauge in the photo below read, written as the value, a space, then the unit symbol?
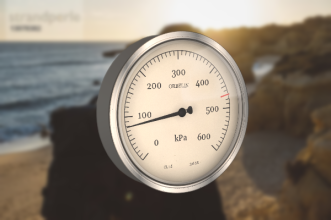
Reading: 80 kPa
